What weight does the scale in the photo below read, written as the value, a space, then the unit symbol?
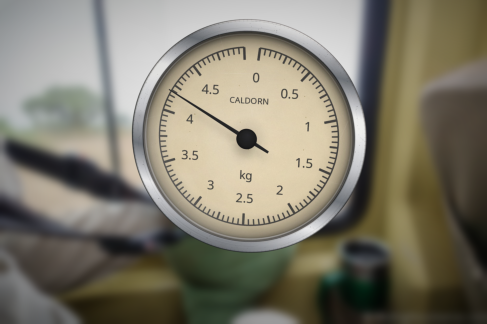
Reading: 4.2 kg
